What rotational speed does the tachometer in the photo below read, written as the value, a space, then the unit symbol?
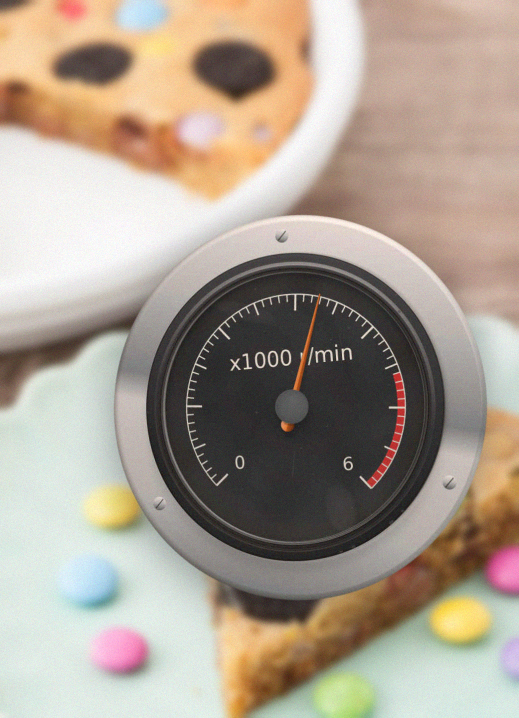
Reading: 3300 rpm
